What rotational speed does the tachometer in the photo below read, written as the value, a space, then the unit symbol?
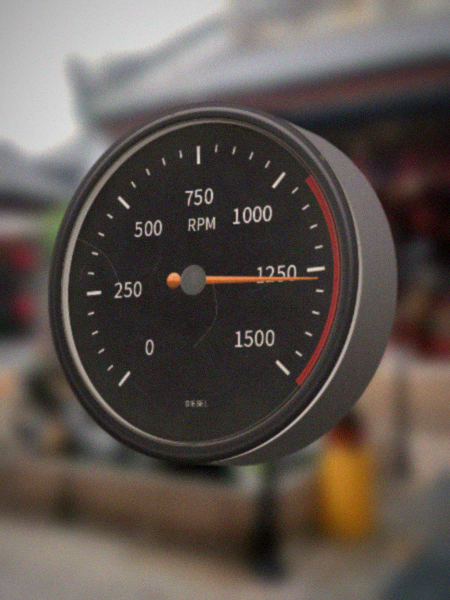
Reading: 1275 rpm
